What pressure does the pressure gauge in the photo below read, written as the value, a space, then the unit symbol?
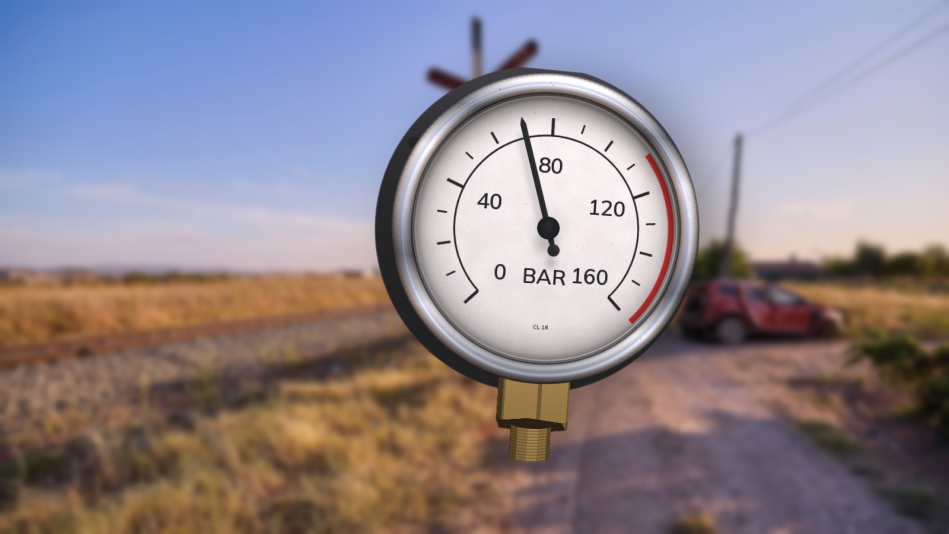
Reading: 70 bar
